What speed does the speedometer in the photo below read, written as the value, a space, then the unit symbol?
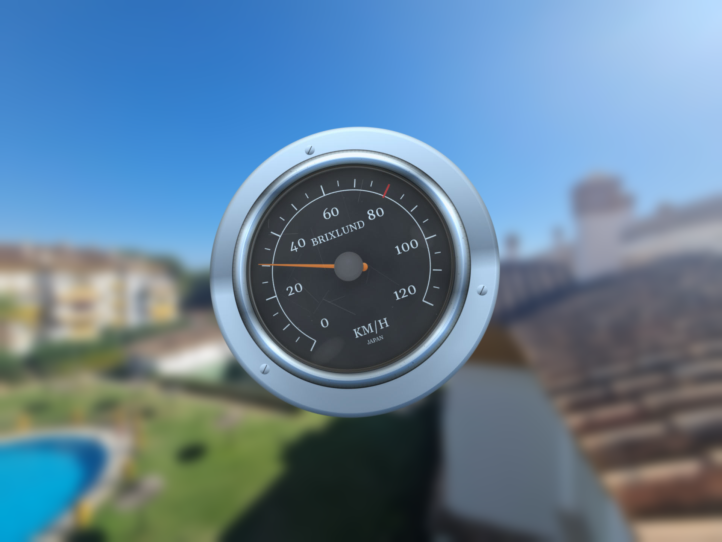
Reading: 30 km/h
